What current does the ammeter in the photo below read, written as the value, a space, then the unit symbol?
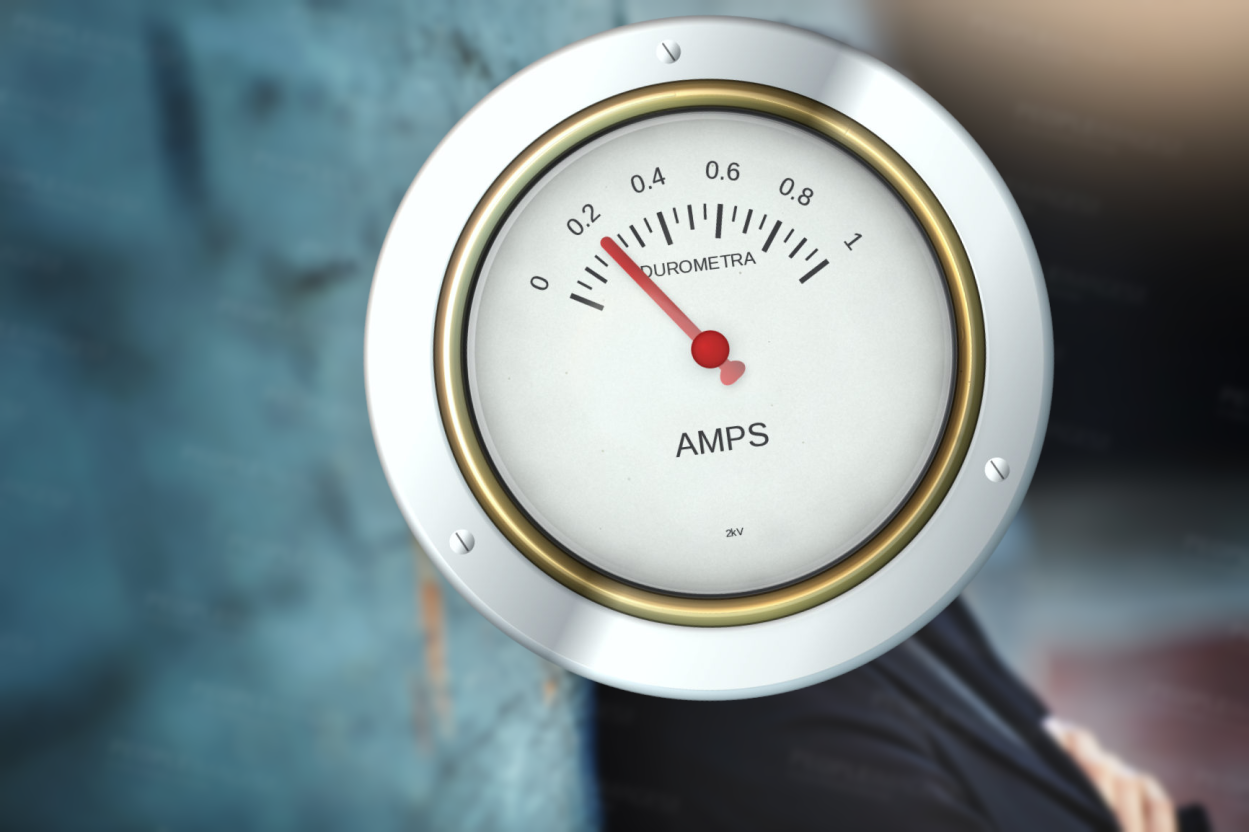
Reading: 0.2 A
